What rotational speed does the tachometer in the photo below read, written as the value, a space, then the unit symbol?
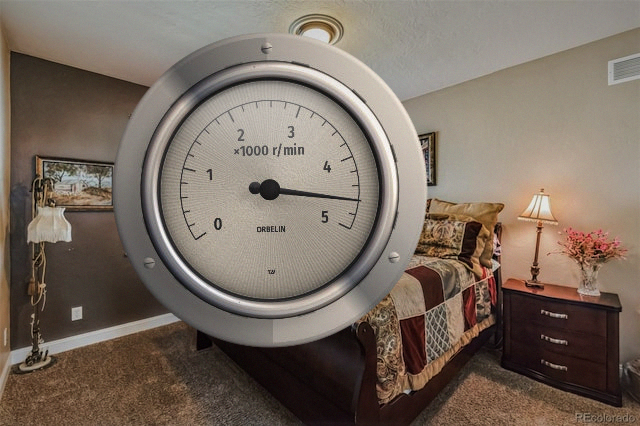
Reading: 4600 rpm
